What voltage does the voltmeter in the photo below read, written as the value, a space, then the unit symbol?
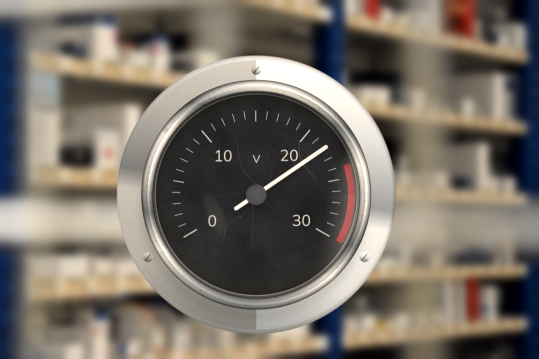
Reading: 22 V
